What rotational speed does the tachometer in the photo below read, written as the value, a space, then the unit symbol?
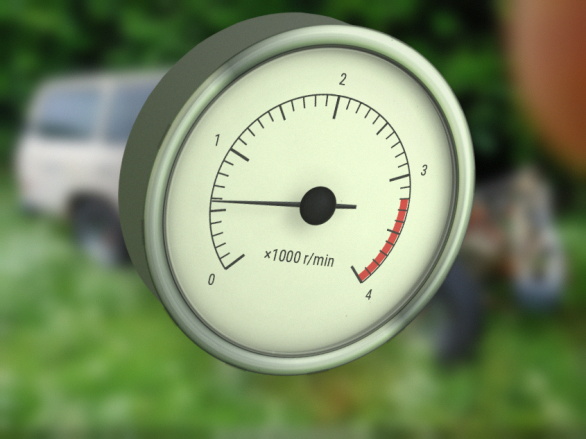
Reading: 600 rpm
